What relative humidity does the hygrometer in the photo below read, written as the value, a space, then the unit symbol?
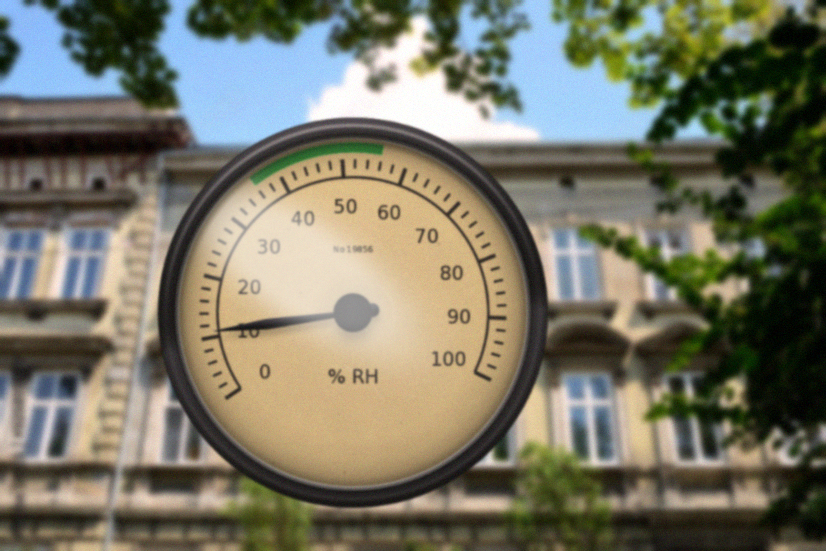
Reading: 11 %
